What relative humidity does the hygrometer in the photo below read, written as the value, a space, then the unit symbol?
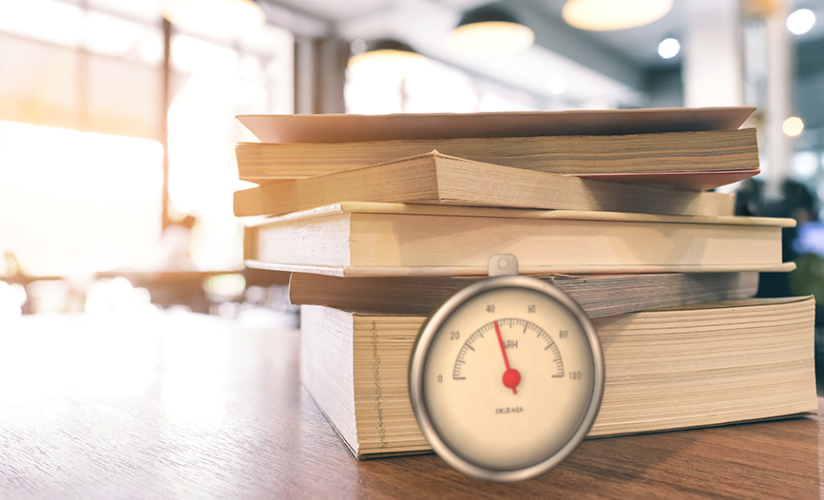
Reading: 40 %
